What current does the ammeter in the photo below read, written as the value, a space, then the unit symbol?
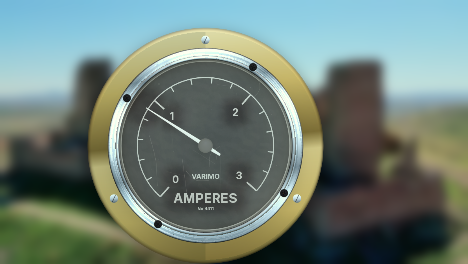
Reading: 0.9 A
